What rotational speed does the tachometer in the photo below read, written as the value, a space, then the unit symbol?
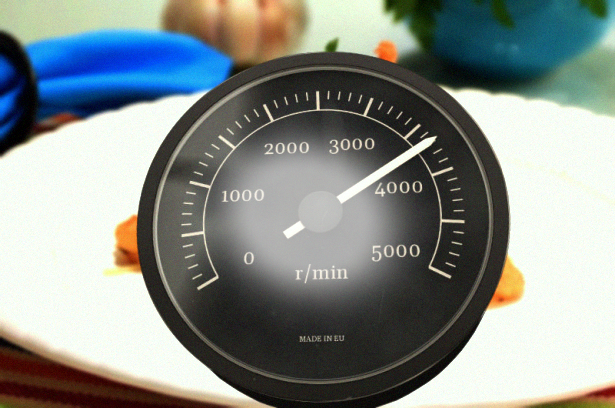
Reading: 3700 rpm
